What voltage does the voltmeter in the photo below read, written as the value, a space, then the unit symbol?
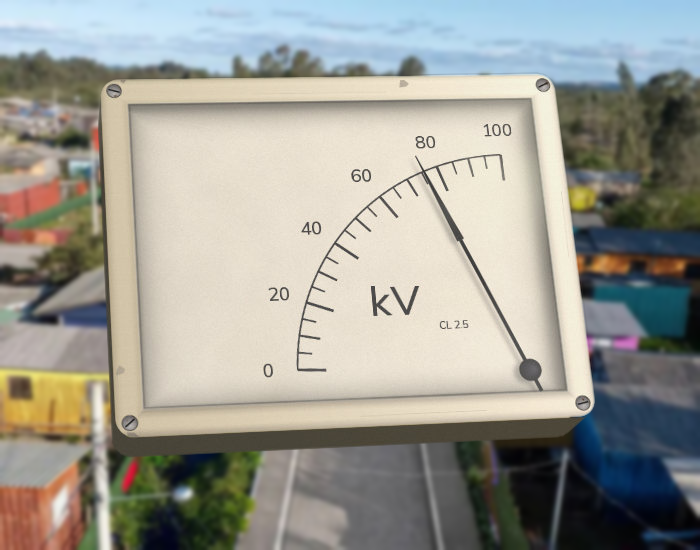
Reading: 75 kV
